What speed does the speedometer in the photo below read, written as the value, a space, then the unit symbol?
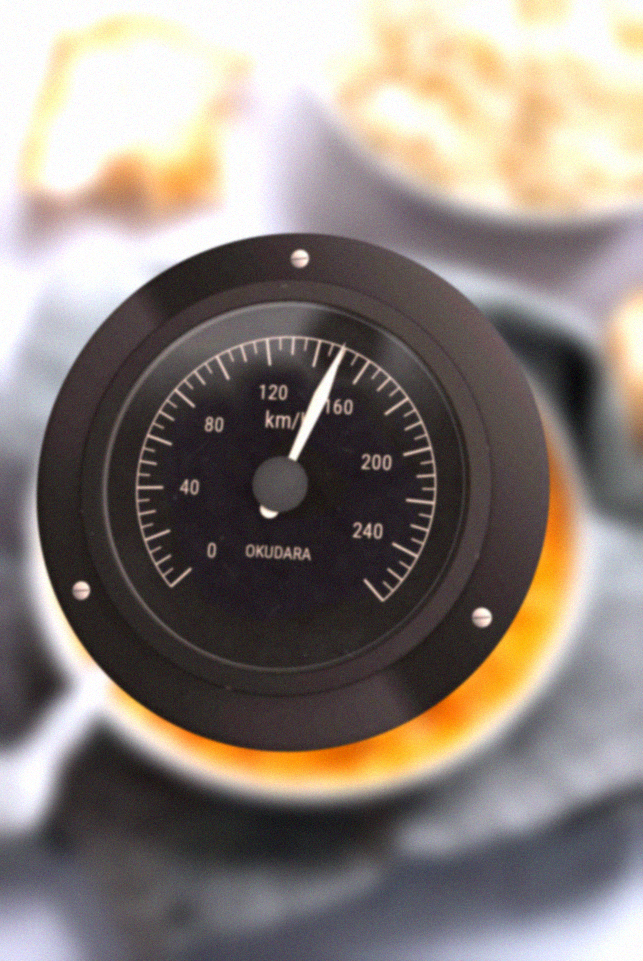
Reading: 150 km/h
